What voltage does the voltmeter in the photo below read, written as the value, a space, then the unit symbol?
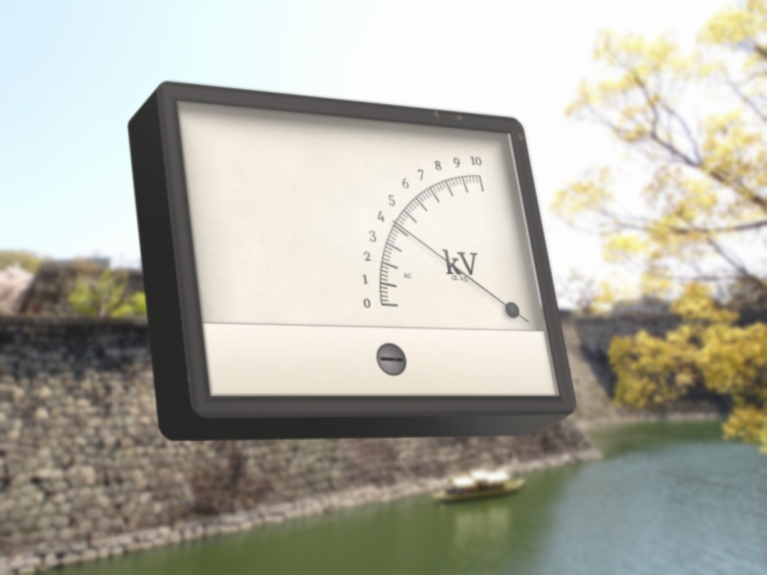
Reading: 4 kV
